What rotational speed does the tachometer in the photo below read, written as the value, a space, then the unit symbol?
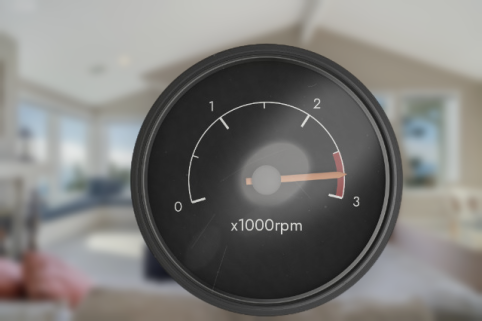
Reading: 2750 rpm
